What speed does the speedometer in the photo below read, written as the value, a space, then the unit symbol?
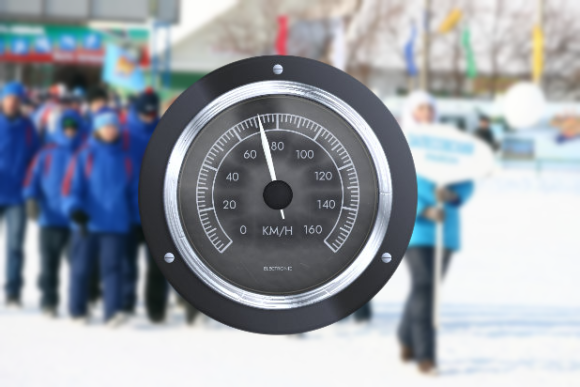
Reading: 72 km/h
